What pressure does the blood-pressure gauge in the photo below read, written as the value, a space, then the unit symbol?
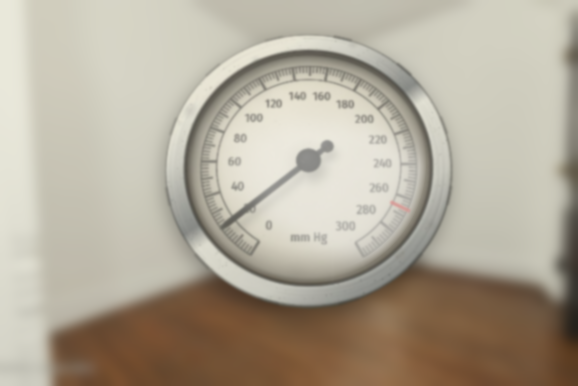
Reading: 20 mmHg
